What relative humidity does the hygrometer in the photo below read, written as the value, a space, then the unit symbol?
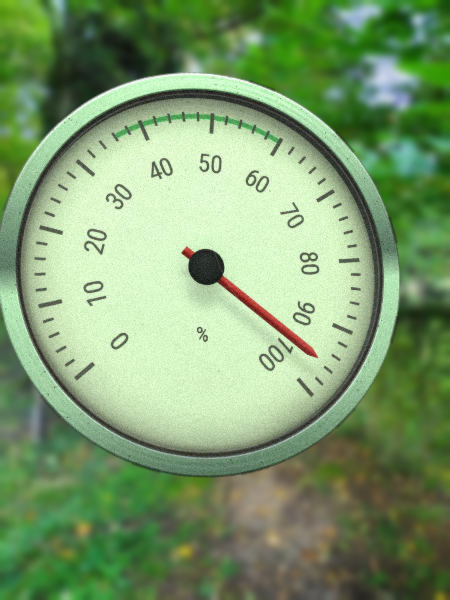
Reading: 96 %
